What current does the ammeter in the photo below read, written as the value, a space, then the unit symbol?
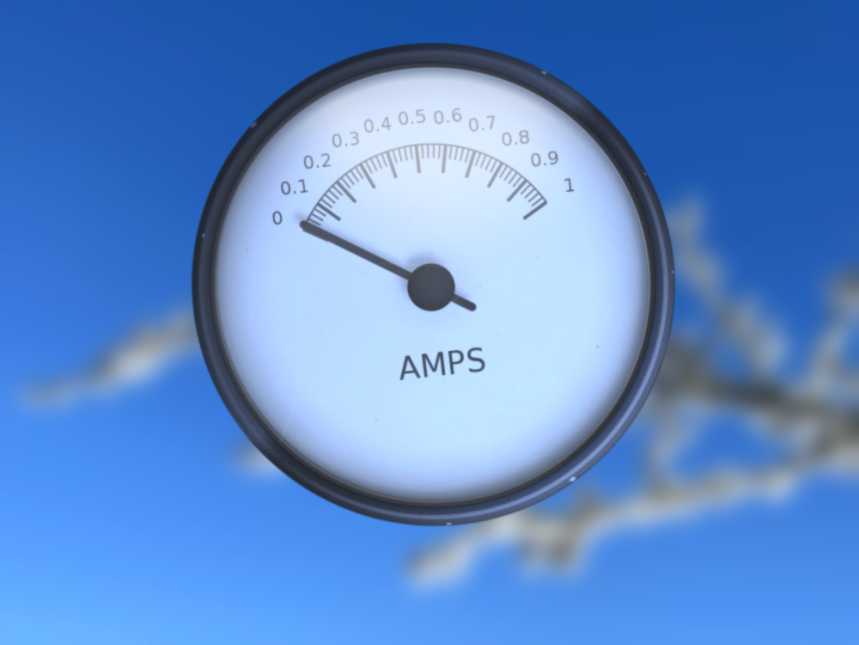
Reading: 0.02 A
